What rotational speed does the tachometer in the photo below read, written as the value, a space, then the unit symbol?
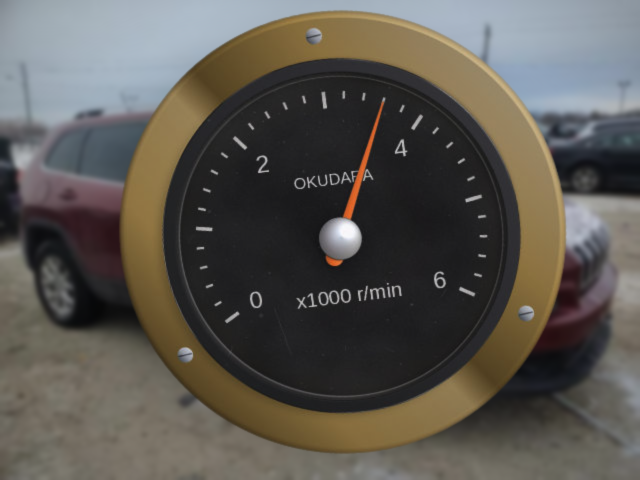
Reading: 3600 rpm
